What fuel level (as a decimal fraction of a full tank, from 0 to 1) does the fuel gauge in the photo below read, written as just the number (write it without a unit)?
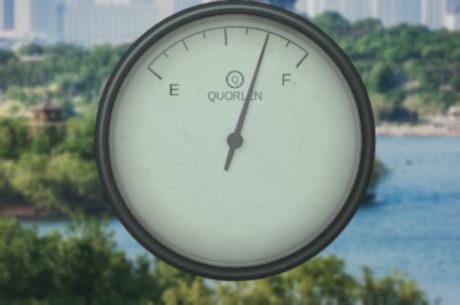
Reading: 0.75
